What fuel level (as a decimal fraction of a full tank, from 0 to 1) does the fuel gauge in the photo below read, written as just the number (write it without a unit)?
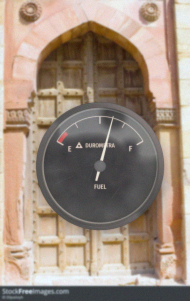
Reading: 0.625
